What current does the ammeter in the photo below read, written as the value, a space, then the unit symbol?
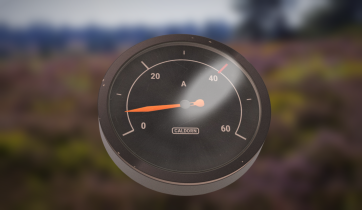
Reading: 5 A
